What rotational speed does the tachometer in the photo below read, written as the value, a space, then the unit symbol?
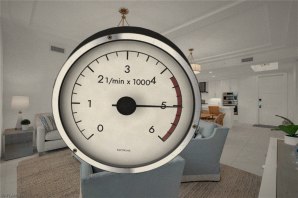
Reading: 5000 rpm
